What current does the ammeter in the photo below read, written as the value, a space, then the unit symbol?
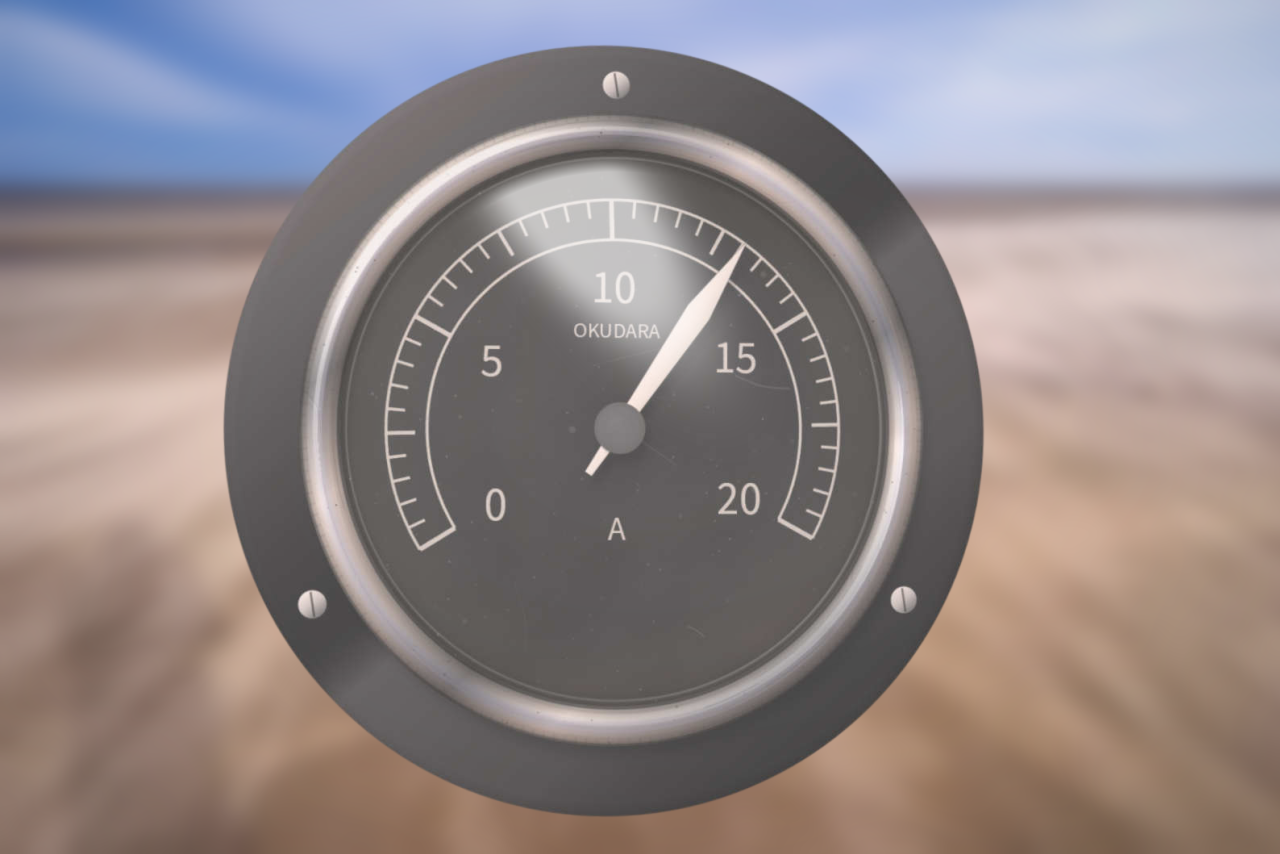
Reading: 13 A
